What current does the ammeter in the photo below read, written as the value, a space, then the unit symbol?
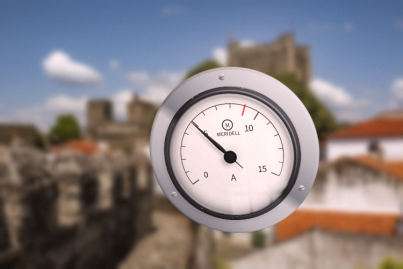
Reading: 5 A
